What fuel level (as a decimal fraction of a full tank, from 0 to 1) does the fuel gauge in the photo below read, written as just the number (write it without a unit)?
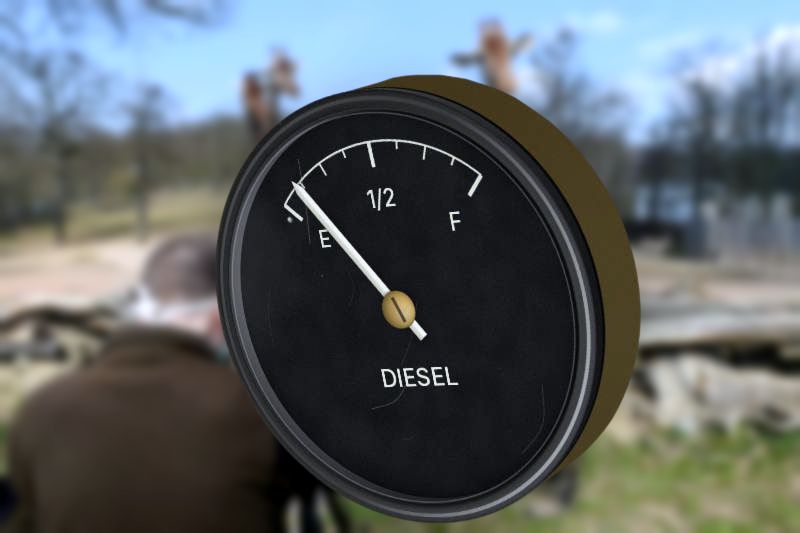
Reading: 0.125
